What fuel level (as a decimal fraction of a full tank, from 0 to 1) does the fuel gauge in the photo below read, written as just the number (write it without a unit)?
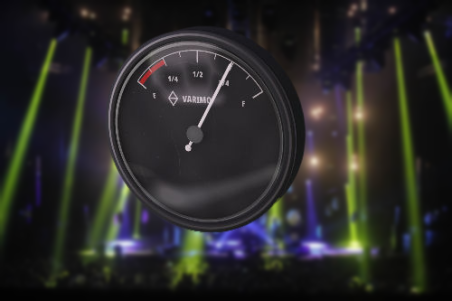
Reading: 0.75
